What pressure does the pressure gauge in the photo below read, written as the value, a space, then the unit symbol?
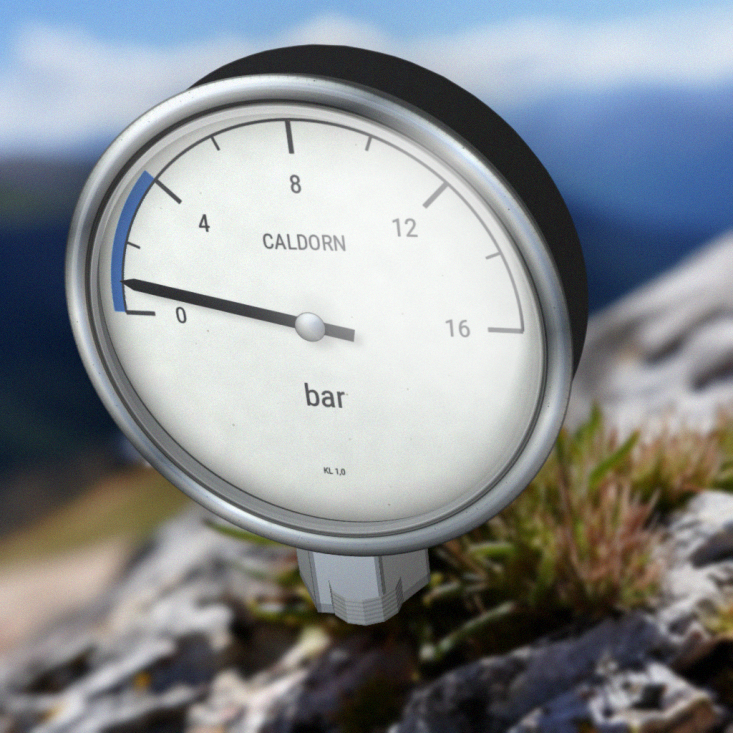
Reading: 1 bar
